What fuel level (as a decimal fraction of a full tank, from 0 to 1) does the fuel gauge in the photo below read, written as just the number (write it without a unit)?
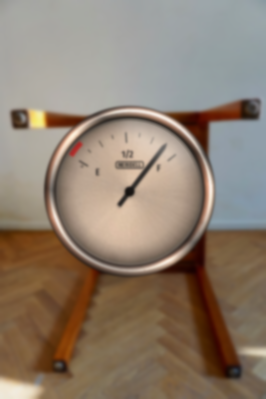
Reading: 0.875
